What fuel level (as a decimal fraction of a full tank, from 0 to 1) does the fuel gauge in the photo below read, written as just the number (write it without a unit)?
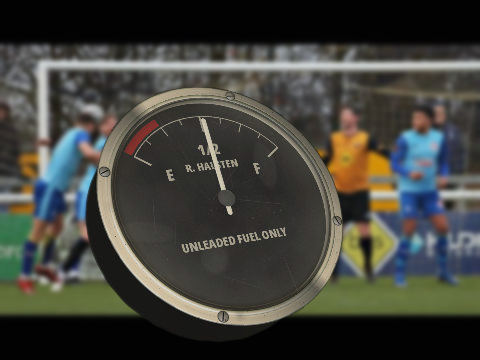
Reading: 0.5
